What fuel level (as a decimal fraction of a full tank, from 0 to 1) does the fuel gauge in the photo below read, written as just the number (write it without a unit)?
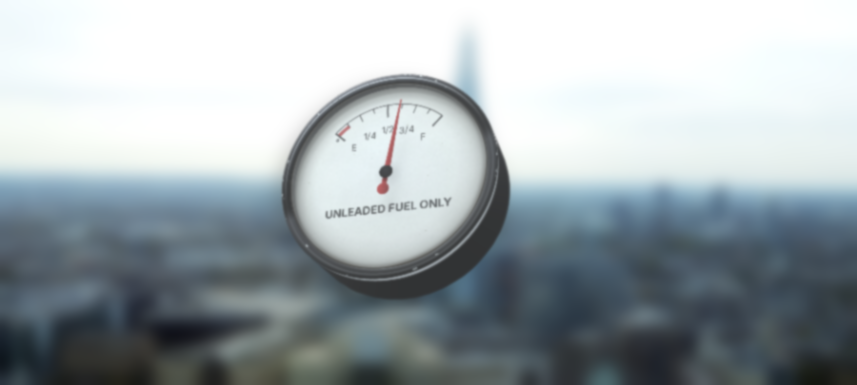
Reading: 0.625
